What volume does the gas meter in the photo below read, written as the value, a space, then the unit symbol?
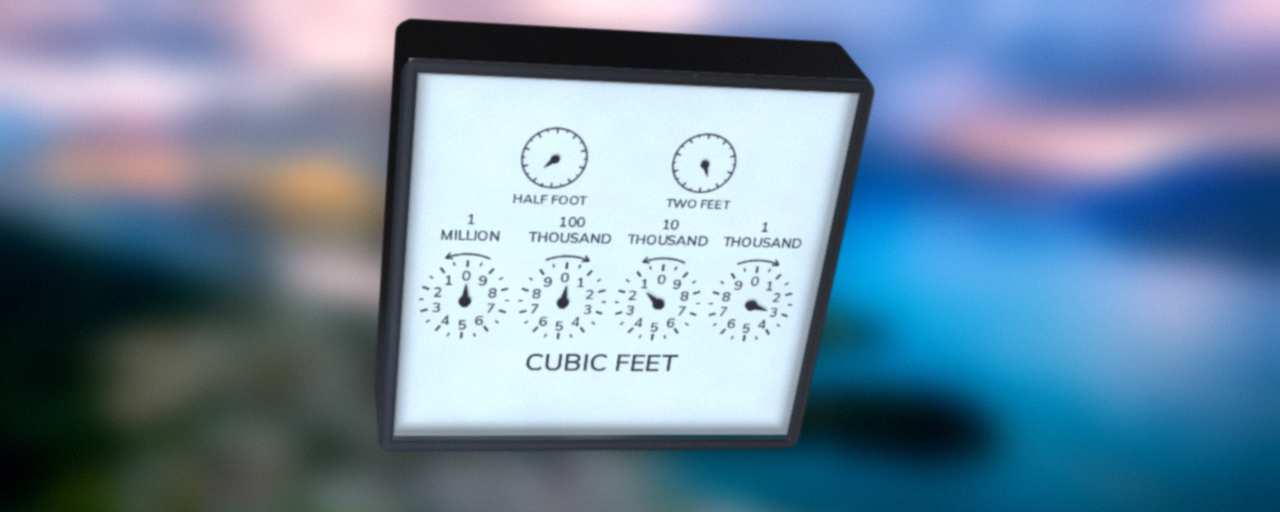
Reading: 1300 ft³
